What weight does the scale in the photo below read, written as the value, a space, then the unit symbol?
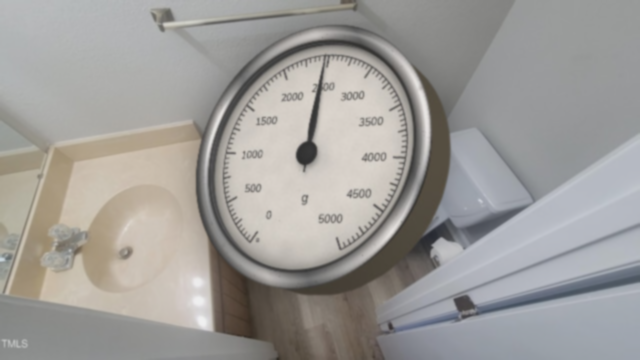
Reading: 2500 g
